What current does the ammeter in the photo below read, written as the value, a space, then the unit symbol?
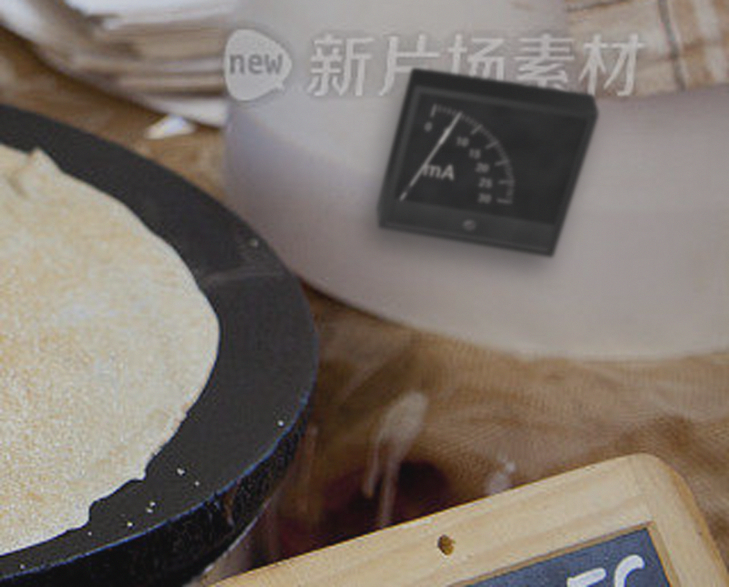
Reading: 5 mA
